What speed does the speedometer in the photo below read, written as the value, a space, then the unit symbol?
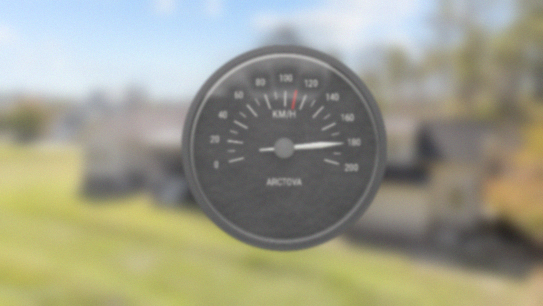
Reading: 180 km/h
